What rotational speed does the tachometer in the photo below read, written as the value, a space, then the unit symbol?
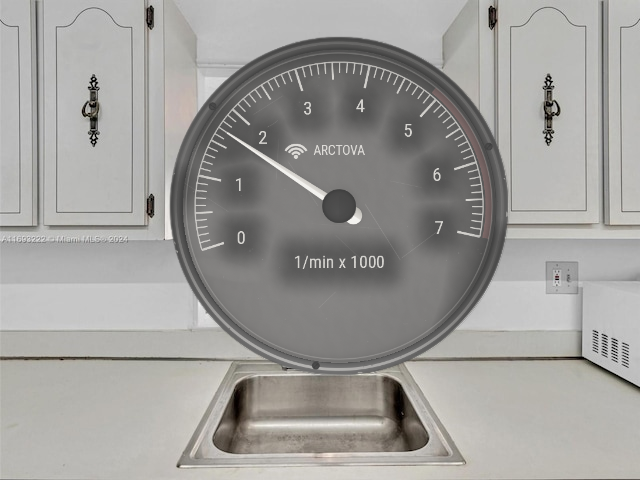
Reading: 1700 rpm
